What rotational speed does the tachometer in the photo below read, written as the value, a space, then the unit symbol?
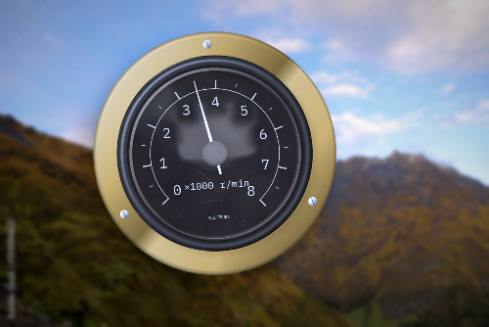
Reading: 3500 rpm
